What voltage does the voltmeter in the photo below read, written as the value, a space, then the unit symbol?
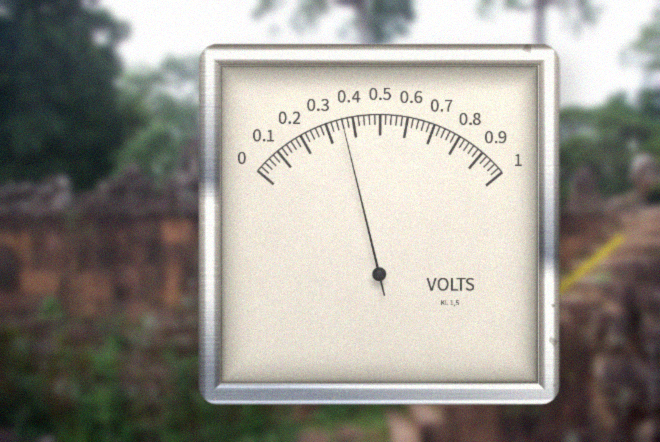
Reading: 0.36 V
